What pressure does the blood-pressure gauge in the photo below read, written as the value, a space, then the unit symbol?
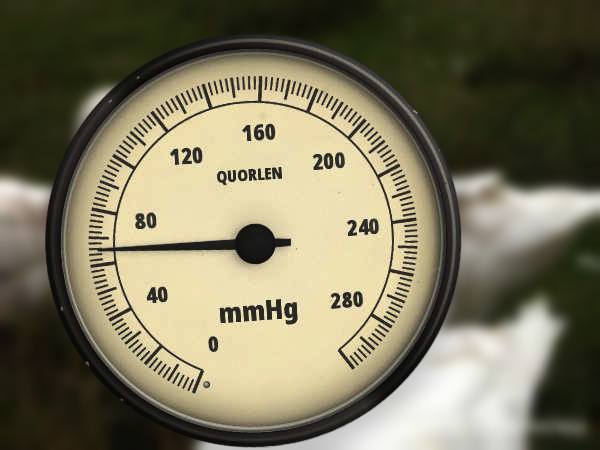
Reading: 66 mmHg
